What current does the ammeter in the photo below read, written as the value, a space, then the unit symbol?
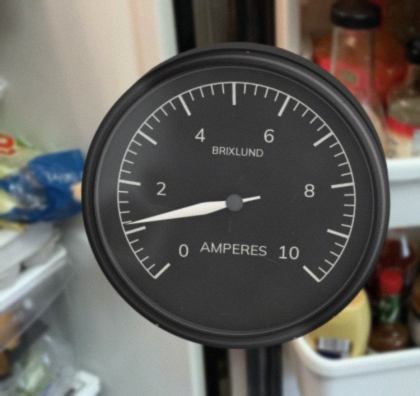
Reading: 1.2 A
